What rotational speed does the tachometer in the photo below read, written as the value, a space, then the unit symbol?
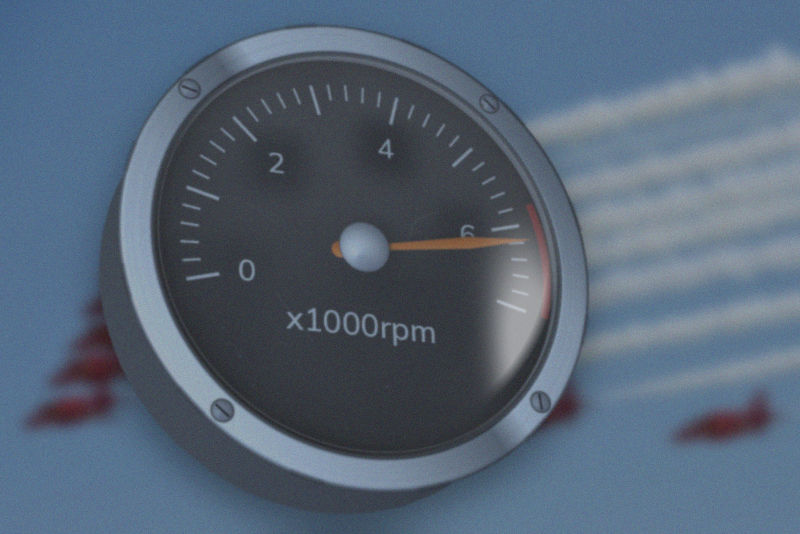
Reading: 6200 rpm
